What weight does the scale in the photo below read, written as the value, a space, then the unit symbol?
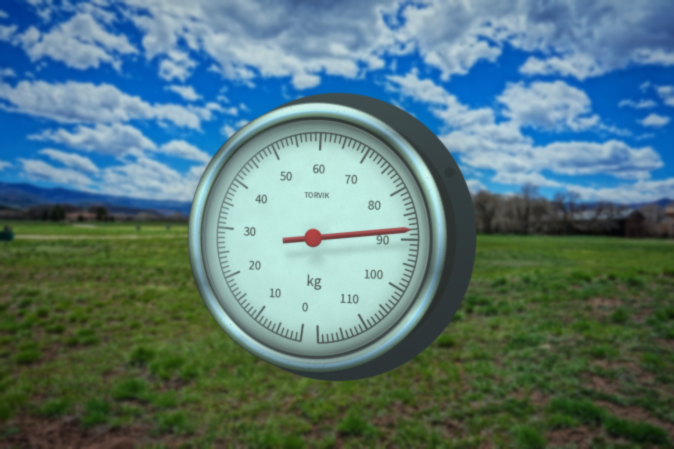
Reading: 88 kg
